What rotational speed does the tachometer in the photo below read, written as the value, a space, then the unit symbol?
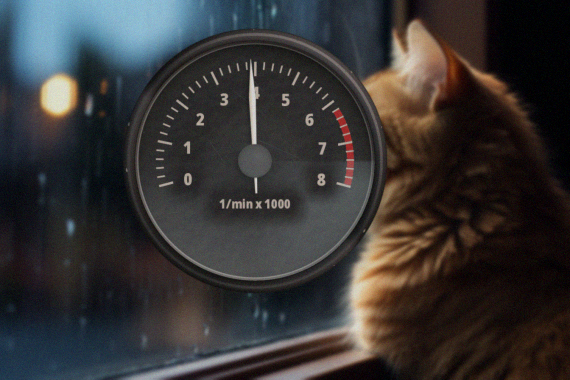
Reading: 3900 rpm
